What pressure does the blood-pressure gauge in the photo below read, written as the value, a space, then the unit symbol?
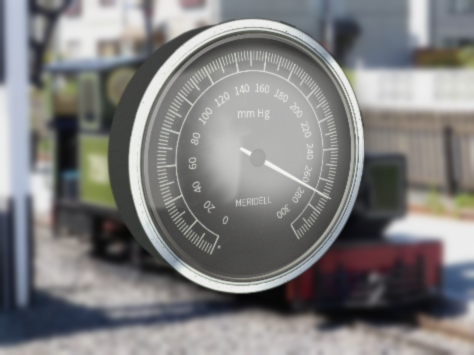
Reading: 270 mmHg
